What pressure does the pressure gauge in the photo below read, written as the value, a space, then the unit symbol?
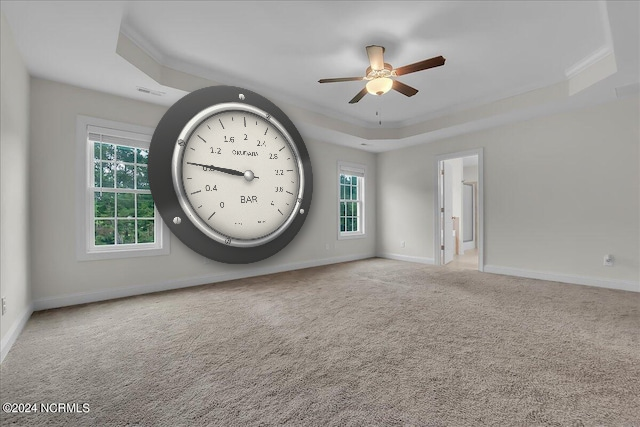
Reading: 0.8 bar
